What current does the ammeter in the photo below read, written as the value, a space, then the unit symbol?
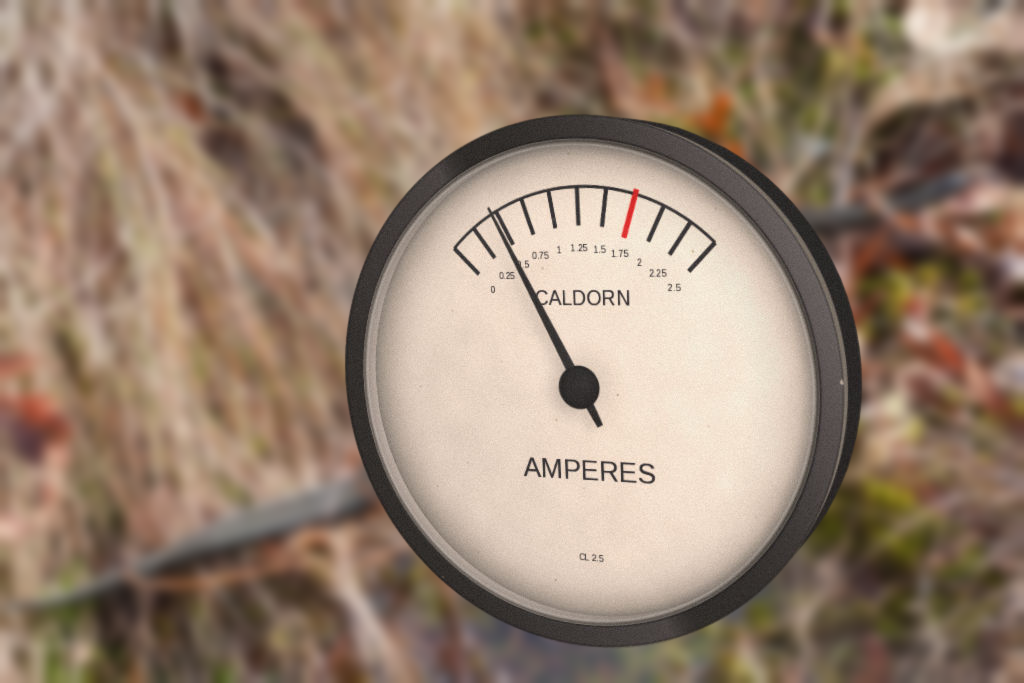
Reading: 0.5 A
